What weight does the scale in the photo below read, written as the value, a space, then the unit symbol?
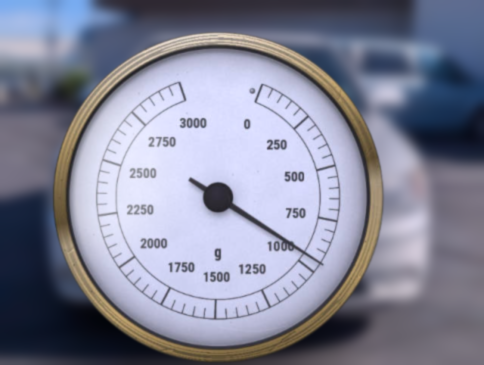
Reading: 950 g
